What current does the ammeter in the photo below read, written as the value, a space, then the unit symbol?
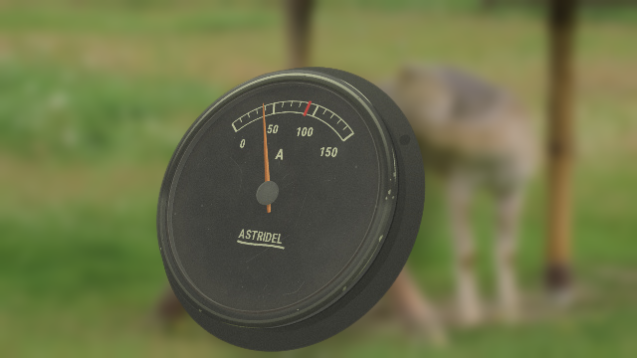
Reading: 40 A
